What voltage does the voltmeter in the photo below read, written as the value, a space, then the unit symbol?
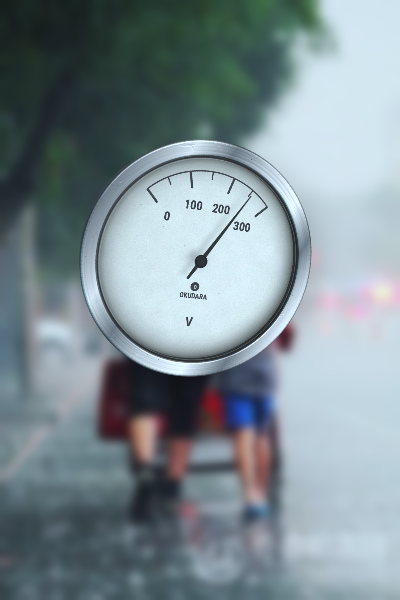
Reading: 250 V
